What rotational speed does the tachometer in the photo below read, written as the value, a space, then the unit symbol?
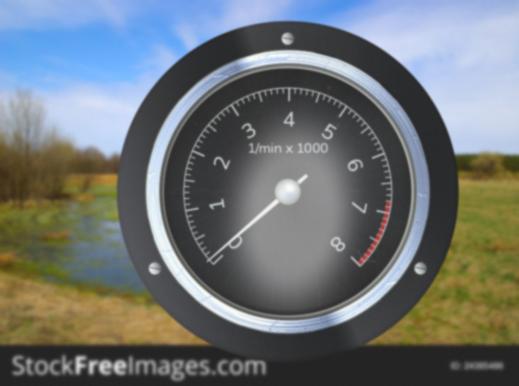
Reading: 100 rpm
